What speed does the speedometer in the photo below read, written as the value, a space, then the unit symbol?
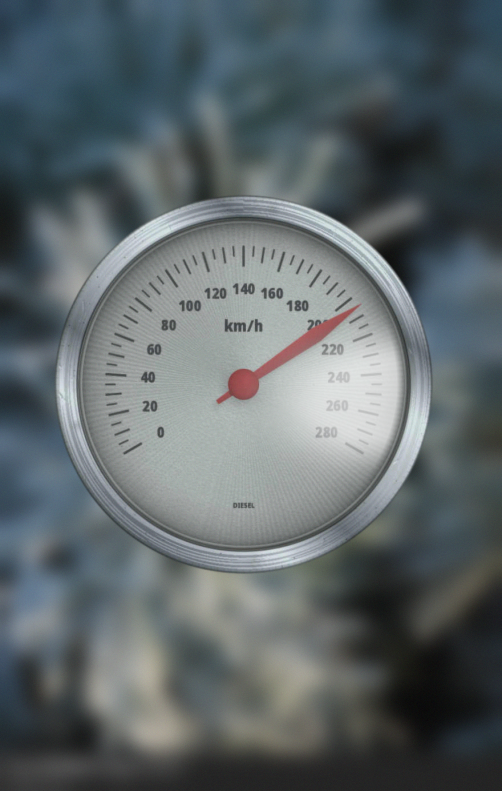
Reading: 205 km/h
